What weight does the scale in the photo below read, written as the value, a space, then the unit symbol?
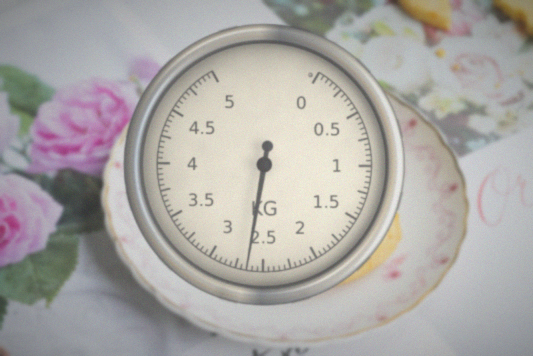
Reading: 2.65 kg
